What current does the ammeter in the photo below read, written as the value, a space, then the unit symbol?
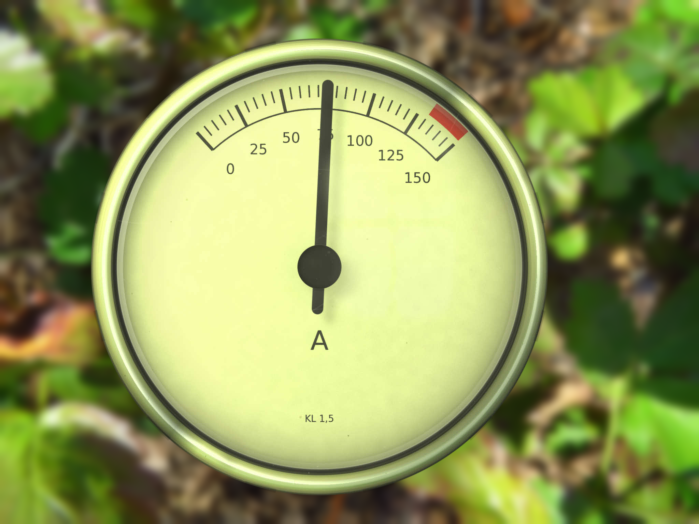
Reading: 75 A
